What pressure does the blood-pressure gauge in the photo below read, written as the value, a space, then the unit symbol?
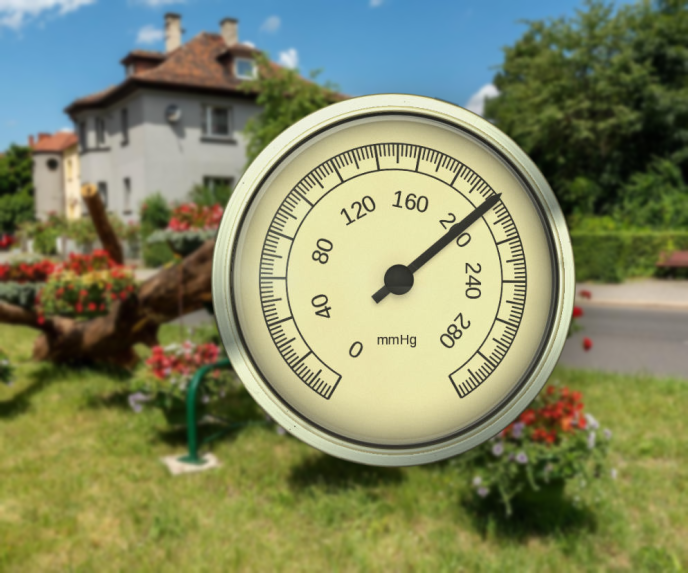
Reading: 200 mmHg
